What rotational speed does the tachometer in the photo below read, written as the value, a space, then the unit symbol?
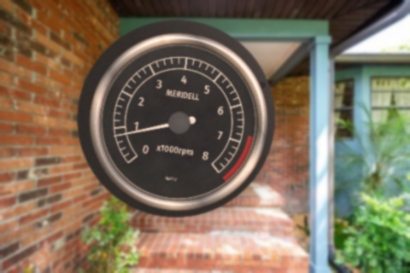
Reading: 800 rpm
